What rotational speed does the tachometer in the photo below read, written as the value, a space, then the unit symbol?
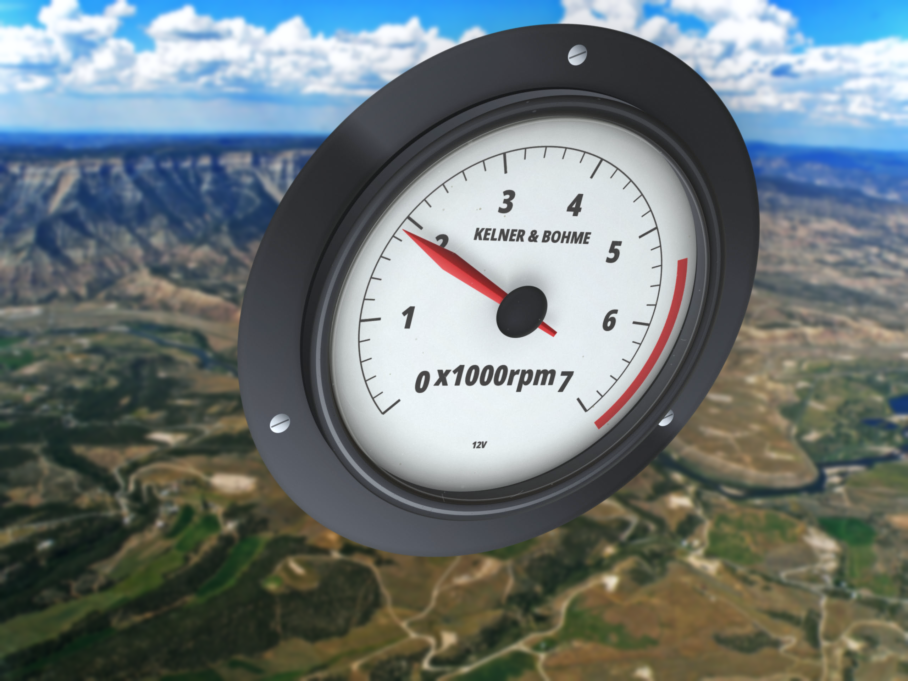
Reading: 1900 rpm
